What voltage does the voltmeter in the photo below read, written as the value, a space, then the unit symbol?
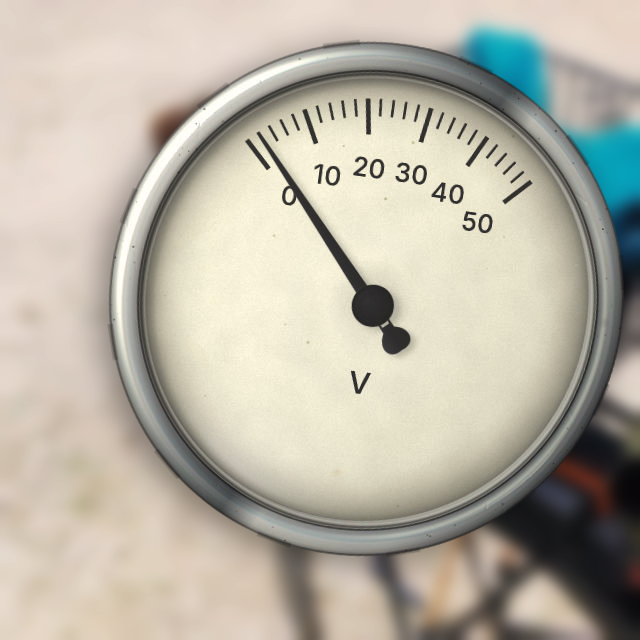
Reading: 2 V
